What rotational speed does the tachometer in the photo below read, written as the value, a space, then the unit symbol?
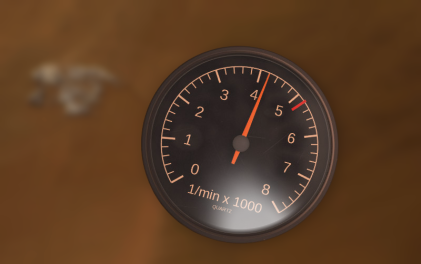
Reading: 4200 rpm
